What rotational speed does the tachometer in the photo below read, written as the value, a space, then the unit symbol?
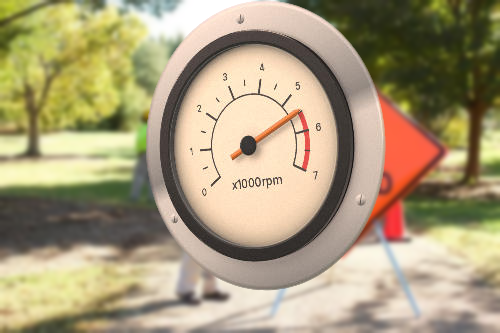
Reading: 5500 rpm
